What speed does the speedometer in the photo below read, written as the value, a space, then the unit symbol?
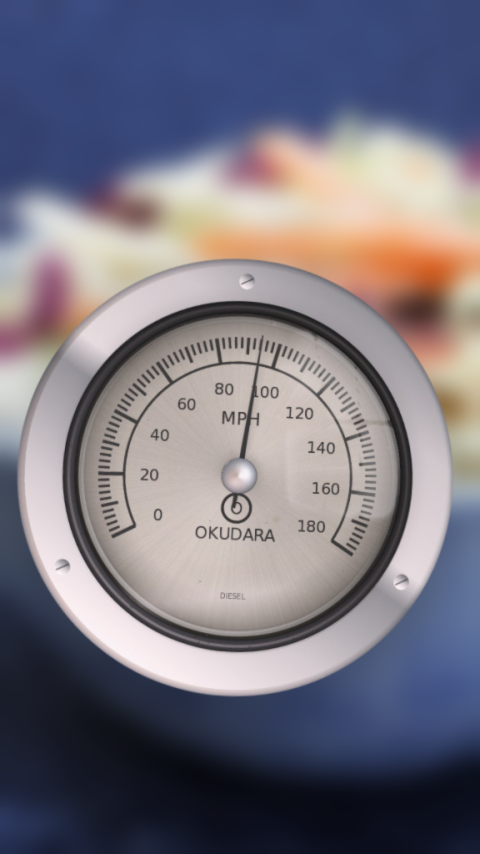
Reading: 94 mph
